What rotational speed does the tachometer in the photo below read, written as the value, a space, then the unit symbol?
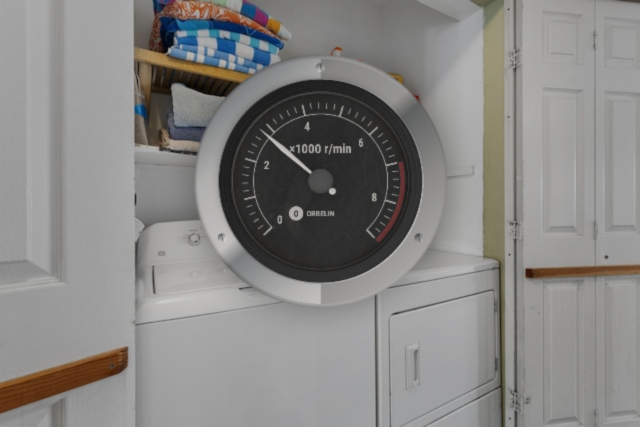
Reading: 2800 rpm
